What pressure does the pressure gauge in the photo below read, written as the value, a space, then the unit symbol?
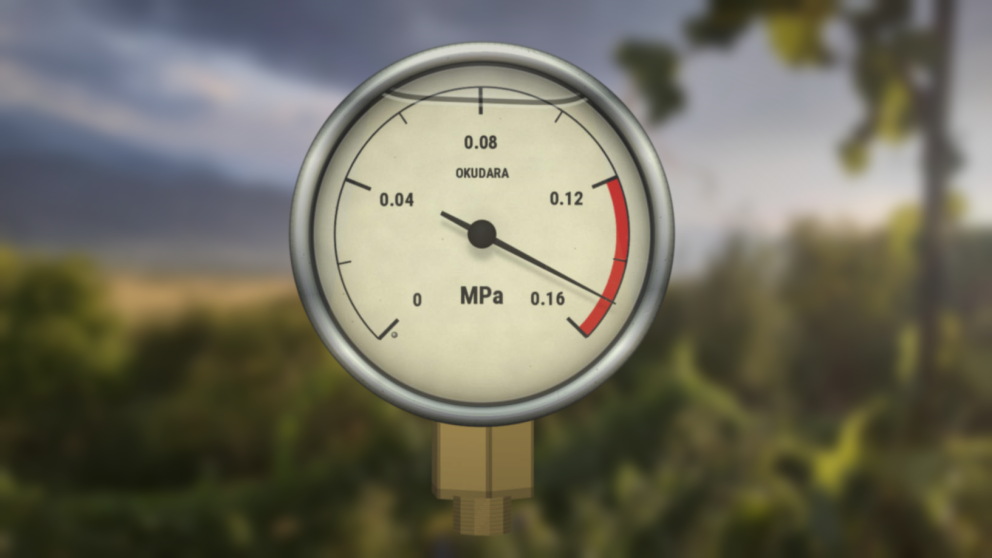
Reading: 0.15 MPa
